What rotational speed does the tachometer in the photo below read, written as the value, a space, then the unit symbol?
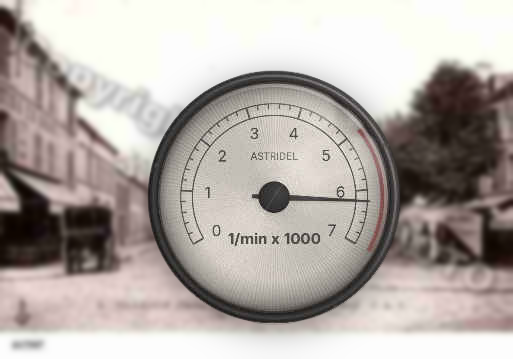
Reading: 6200 rpm
